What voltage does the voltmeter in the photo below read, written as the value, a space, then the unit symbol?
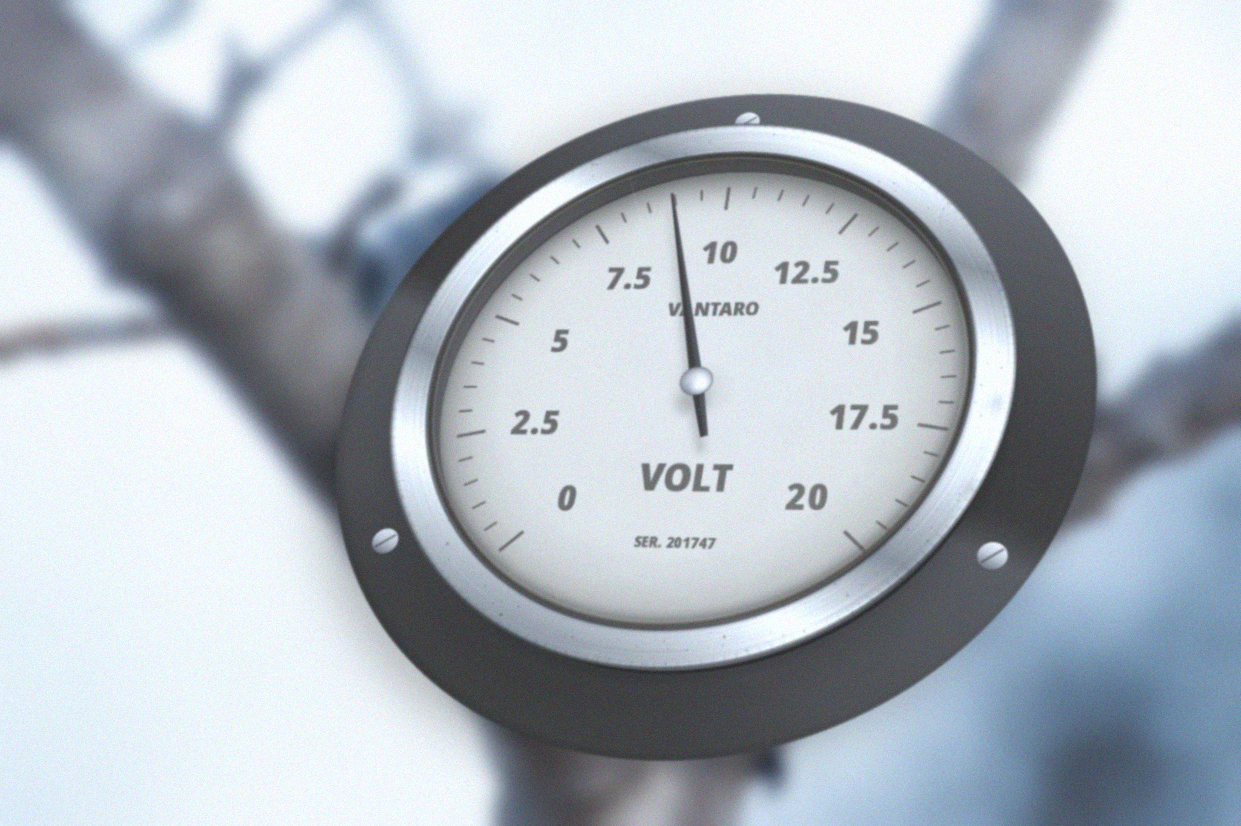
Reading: 9 V
